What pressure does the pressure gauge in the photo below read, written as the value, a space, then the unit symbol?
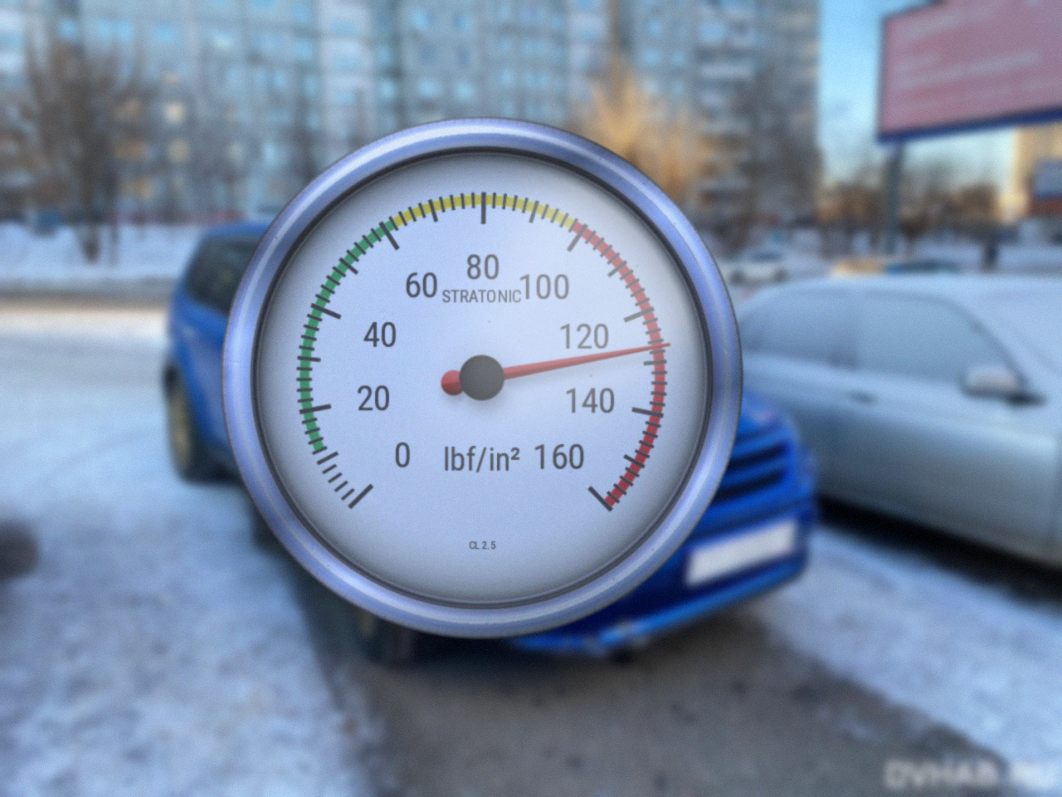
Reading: 127 psi
